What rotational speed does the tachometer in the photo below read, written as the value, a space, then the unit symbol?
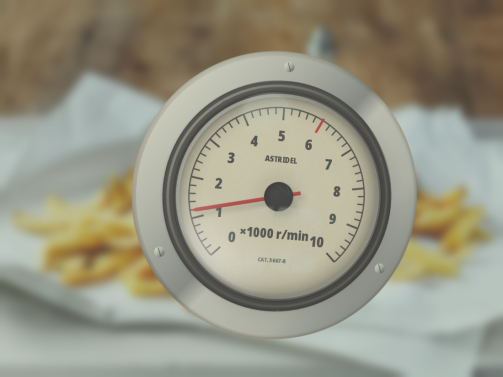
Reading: 1200 rpm
